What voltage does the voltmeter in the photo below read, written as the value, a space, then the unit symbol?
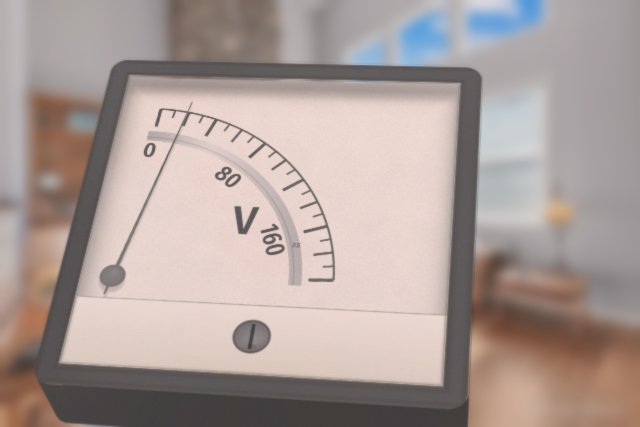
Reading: 20 V
